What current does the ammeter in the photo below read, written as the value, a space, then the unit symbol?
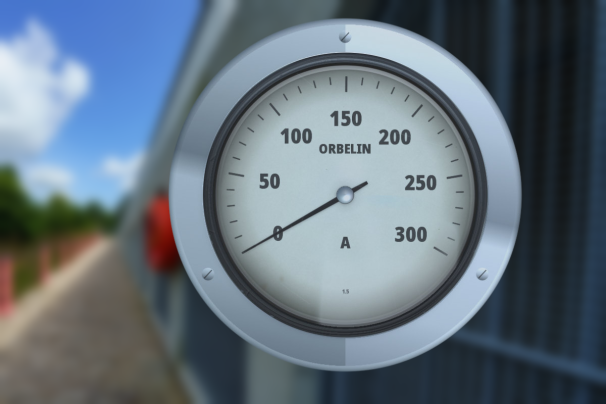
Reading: 0 A
